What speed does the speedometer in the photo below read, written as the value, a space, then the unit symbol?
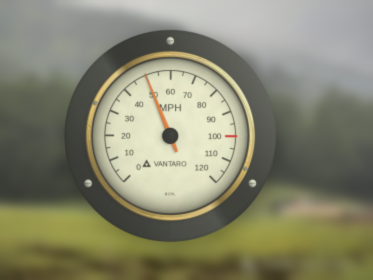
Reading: 50 mph
